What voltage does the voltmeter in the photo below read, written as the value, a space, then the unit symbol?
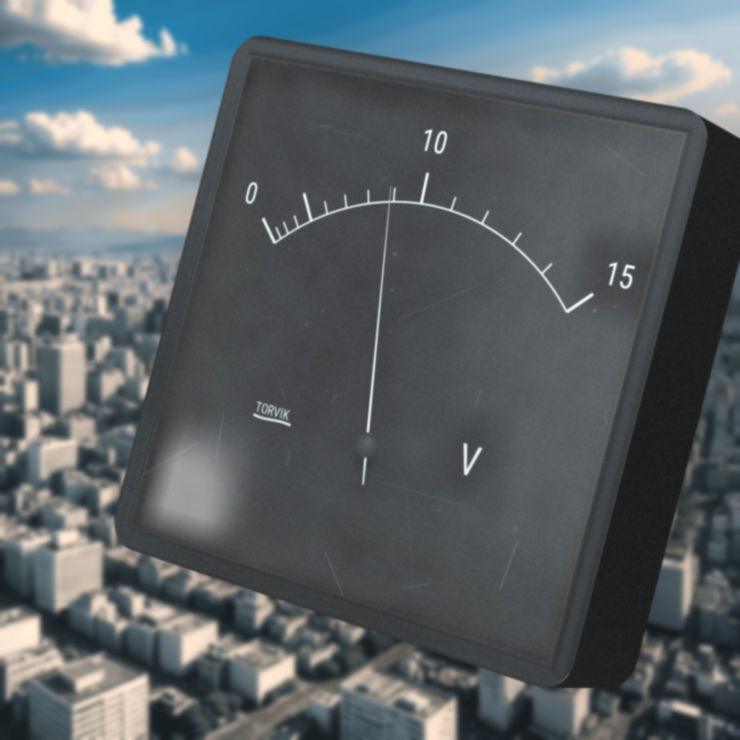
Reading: 9 V
